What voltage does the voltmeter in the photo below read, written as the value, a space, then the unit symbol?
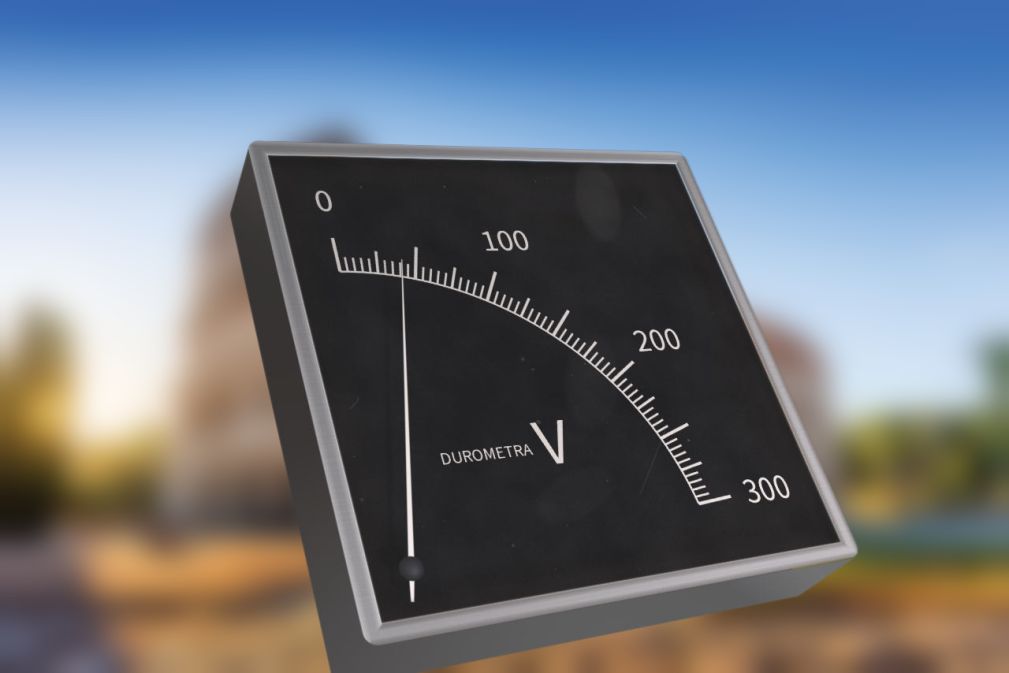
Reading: 40 V
